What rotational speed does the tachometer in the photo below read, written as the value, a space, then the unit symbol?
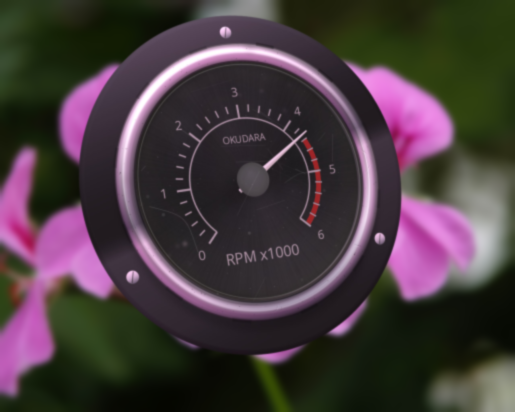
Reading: 4300 rpm
